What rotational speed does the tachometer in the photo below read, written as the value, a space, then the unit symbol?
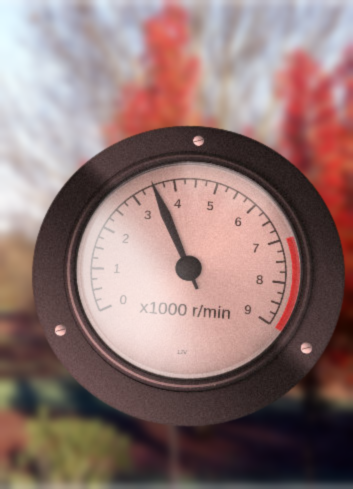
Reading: 3500 rpm
